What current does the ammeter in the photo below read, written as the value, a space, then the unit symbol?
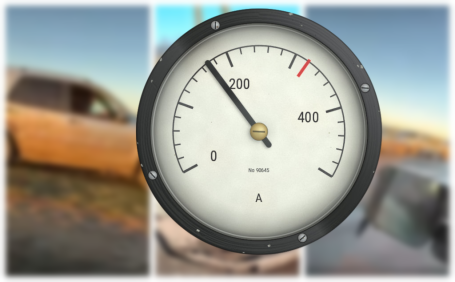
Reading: 170 A
